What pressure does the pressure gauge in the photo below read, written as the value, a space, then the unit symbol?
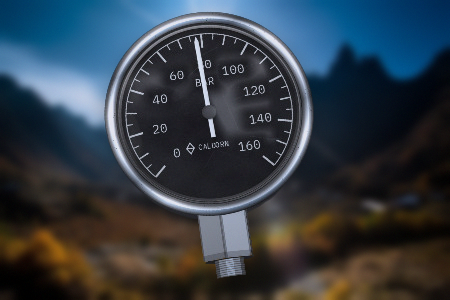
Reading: 77.5 bar
